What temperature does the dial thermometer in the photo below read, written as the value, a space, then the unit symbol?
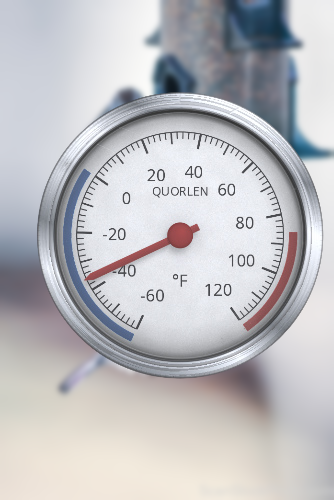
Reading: -36 °F
